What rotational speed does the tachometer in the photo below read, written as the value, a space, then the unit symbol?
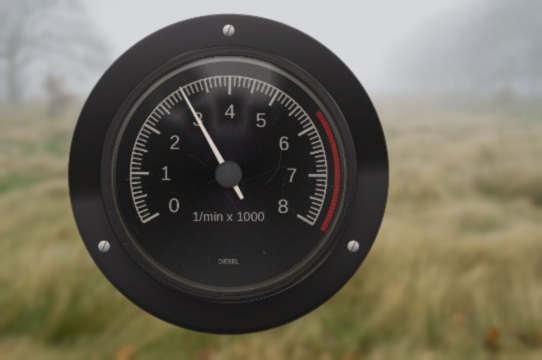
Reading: 3000 rpm
